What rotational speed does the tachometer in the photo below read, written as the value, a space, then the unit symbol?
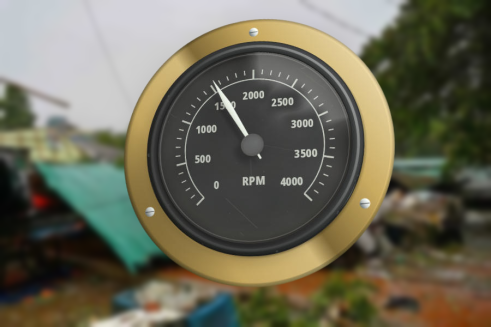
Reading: 1550 rpm
